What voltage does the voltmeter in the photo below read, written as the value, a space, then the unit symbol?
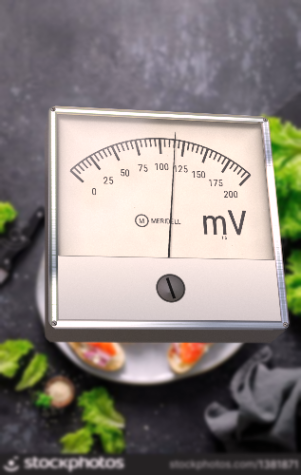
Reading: 115 mV
